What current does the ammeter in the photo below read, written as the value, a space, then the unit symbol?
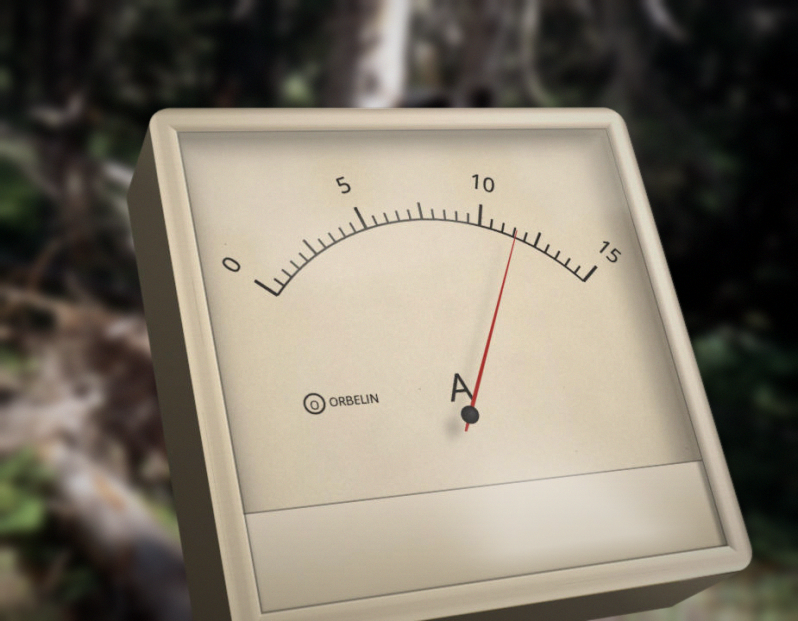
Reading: 11.5 A
